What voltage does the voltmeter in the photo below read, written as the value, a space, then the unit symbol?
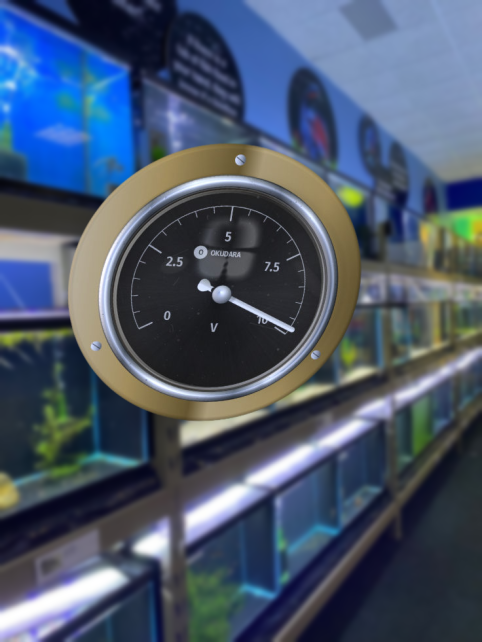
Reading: 9.75 V
